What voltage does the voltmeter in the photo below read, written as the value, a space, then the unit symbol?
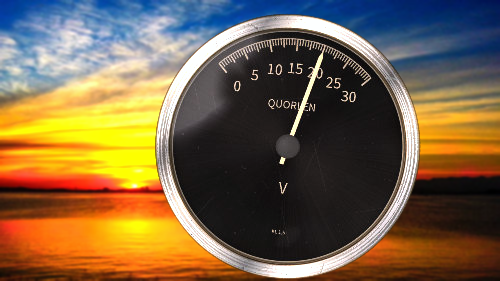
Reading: 20 V
